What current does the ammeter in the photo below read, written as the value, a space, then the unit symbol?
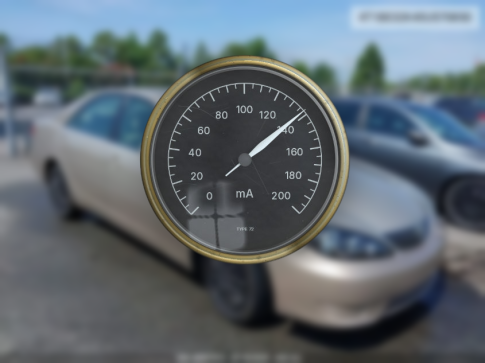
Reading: 137.5 mA
